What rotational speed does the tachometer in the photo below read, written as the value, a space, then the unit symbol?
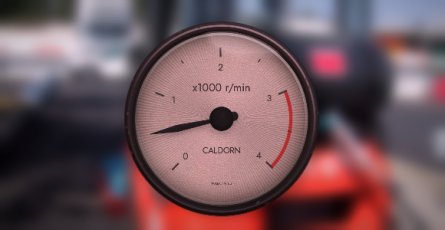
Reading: 500 rpm
